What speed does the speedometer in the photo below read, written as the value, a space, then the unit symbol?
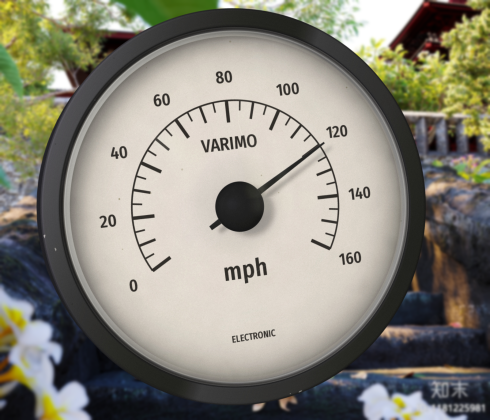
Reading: 120 mph
